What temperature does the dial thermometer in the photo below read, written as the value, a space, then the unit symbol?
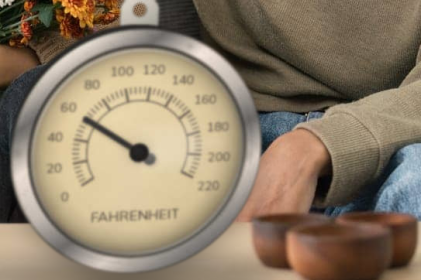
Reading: 60 °F
